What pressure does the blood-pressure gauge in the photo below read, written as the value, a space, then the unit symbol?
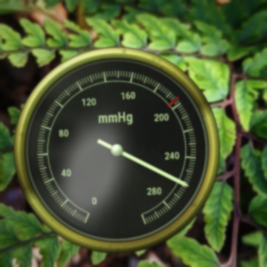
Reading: 260 mmHg
